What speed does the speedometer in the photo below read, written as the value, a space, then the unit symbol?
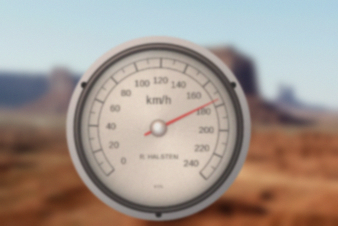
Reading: 175 km/h
